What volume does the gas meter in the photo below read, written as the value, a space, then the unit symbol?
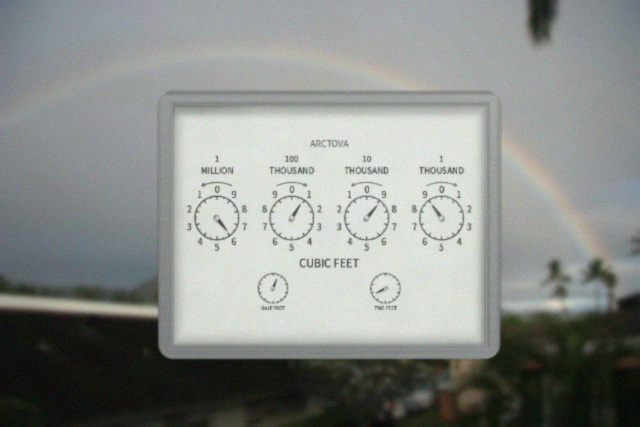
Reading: 608900 ft³
